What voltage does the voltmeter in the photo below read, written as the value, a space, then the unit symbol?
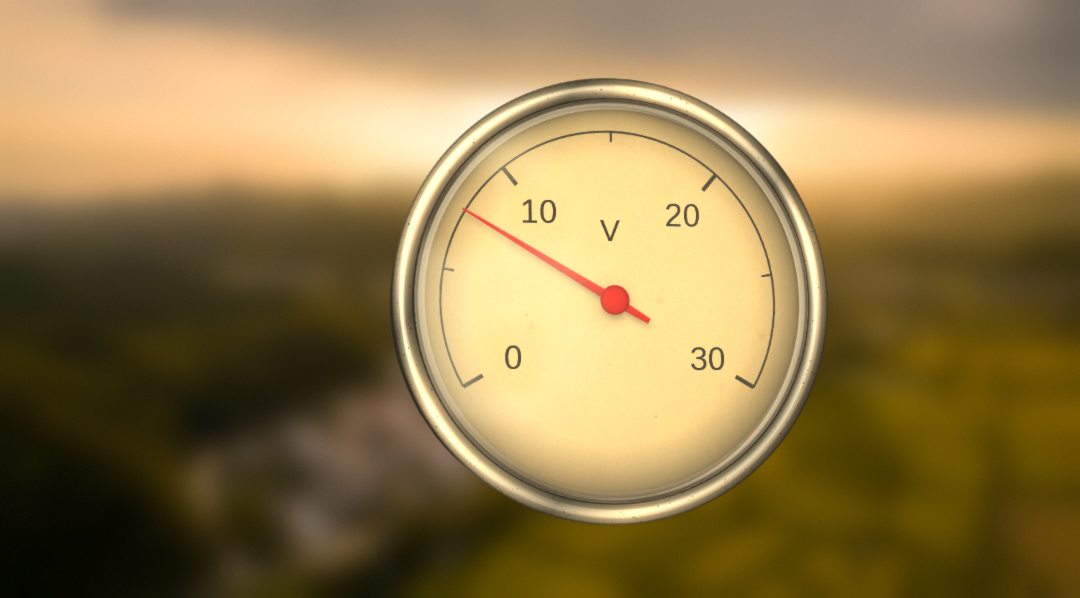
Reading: 7.5 V
